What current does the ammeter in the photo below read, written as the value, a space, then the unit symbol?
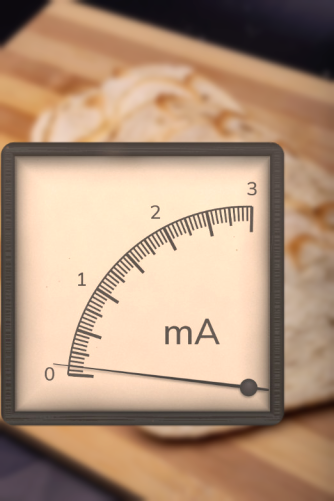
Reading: 0.1 mA
